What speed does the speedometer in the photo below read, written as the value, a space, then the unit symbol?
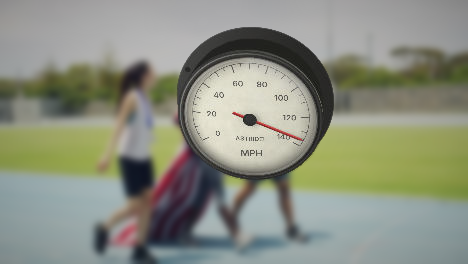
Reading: 135 mph
